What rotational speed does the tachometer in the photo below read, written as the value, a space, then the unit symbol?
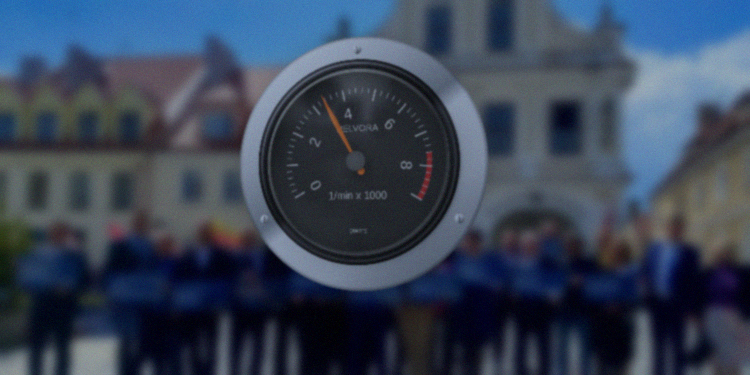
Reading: 3400 rpm
